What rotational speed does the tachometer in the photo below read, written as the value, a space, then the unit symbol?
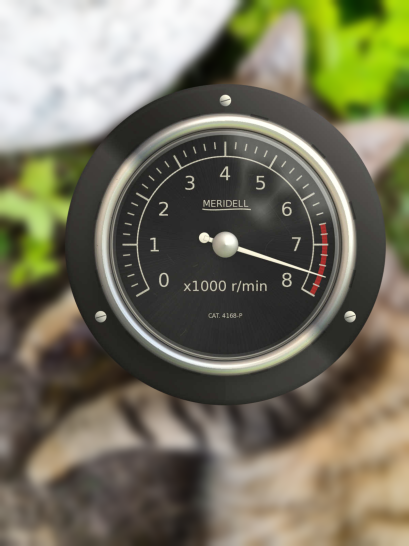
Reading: 7600 rpm
